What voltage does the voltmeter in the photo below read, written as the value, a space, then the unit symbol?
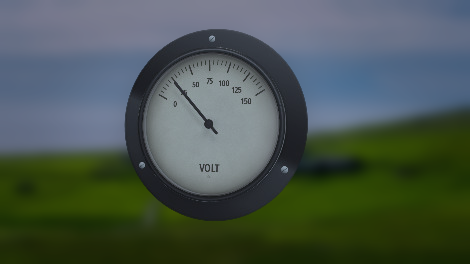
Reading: 25 V
